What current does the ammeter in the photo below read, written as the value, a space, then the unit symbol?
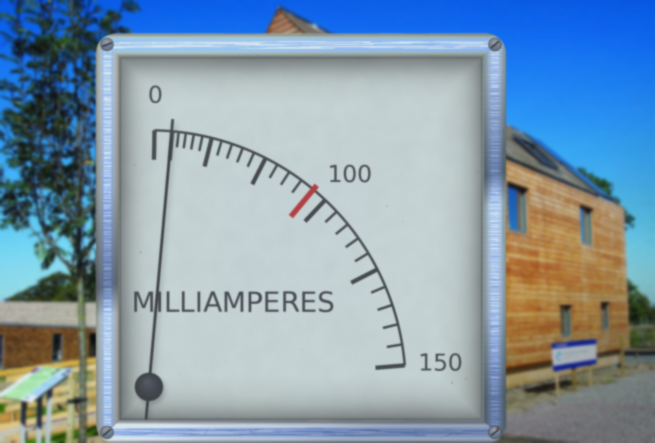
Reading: 25 mA
